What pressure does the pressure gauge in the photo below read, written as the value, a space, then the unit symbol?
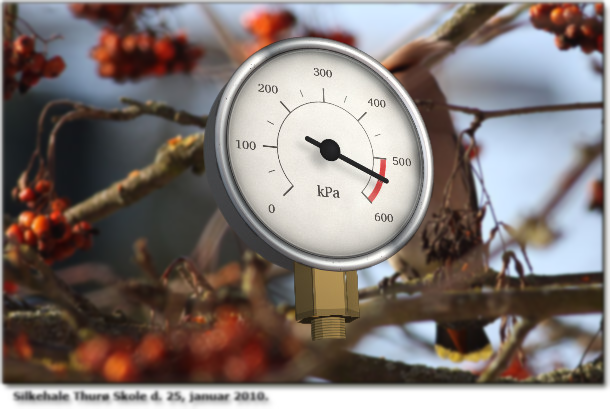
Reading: 550 kPa
